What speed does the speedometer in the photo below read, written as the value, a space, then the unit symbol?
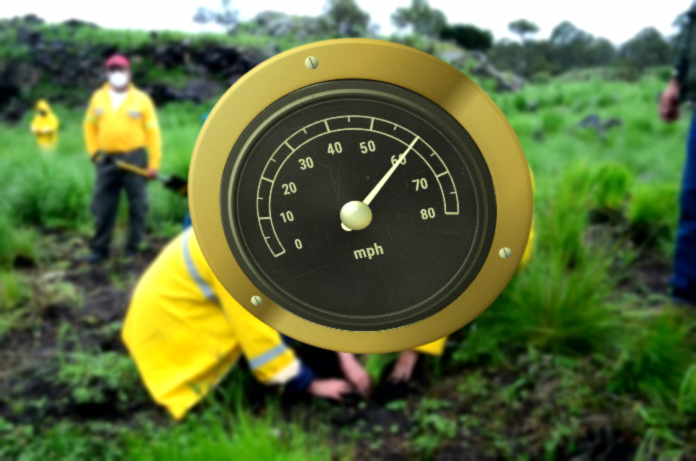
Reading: 60 mph
